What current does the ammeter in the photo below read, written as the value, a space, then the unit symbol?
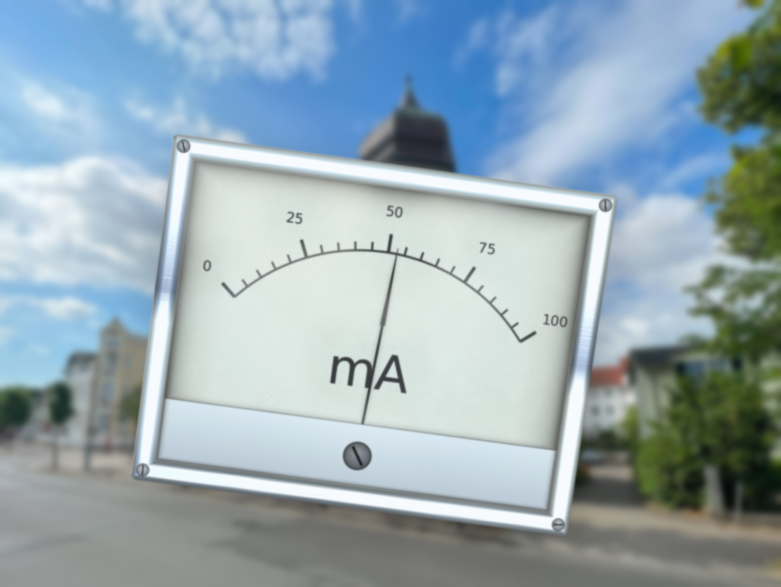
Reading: 52.5 mA
